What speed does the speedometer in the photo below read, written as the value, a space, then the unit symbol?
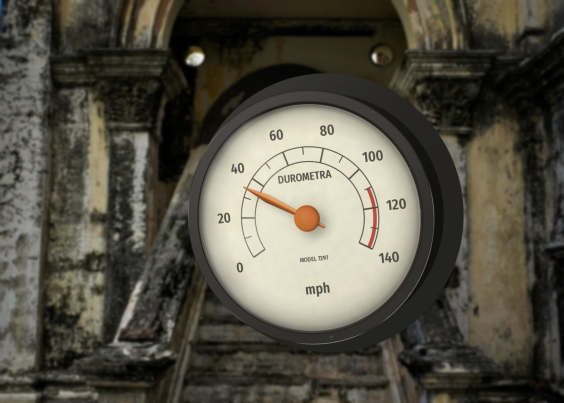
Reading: 35 mph
